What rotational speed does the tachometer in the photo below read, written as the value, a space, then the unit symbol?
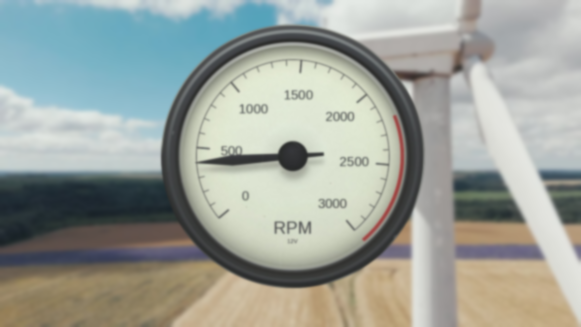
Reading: 400 rpm
